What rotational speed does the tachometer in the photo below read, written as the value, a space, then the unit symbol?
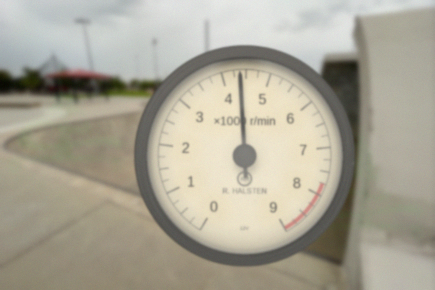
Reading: 4375 rpm
